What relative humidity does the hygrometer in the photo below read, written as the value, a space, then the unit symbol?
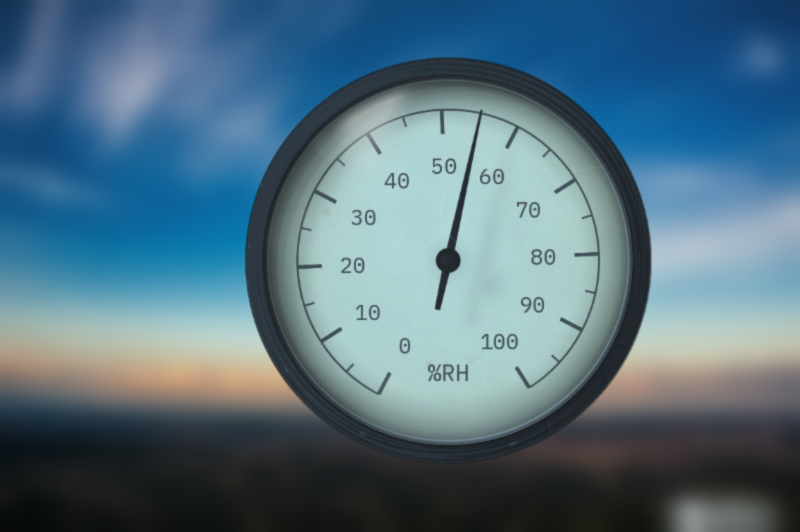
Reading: 55 %
